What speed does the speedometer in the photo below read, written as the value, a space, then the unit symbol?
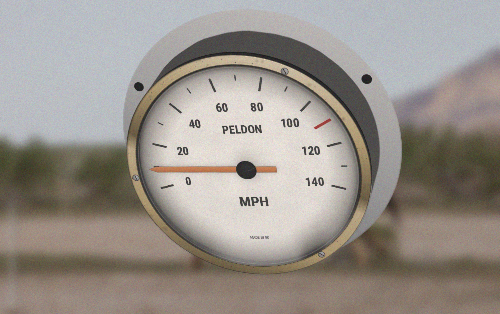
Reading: 10 mph
